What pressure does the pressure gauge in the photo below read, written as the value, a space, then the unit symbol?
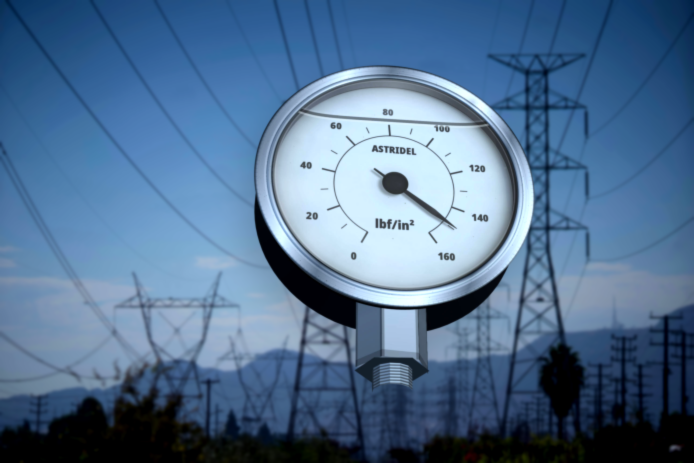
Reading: 150 psi
